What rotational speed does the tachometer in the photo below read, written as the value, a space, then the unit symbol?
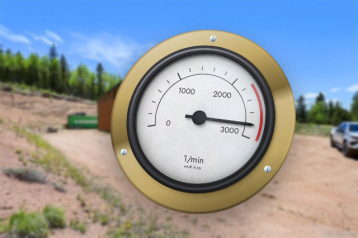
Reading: 2800 rpm
